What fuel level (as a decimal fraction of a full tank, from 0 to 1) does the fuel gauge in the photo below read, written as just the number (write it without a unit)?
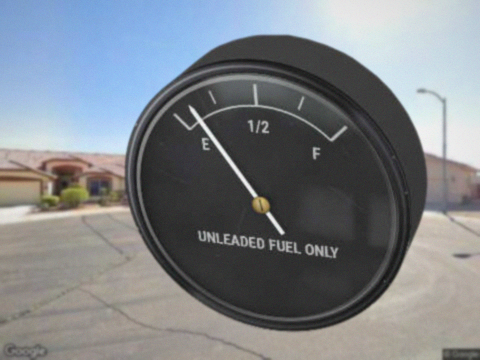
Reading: 0.125
